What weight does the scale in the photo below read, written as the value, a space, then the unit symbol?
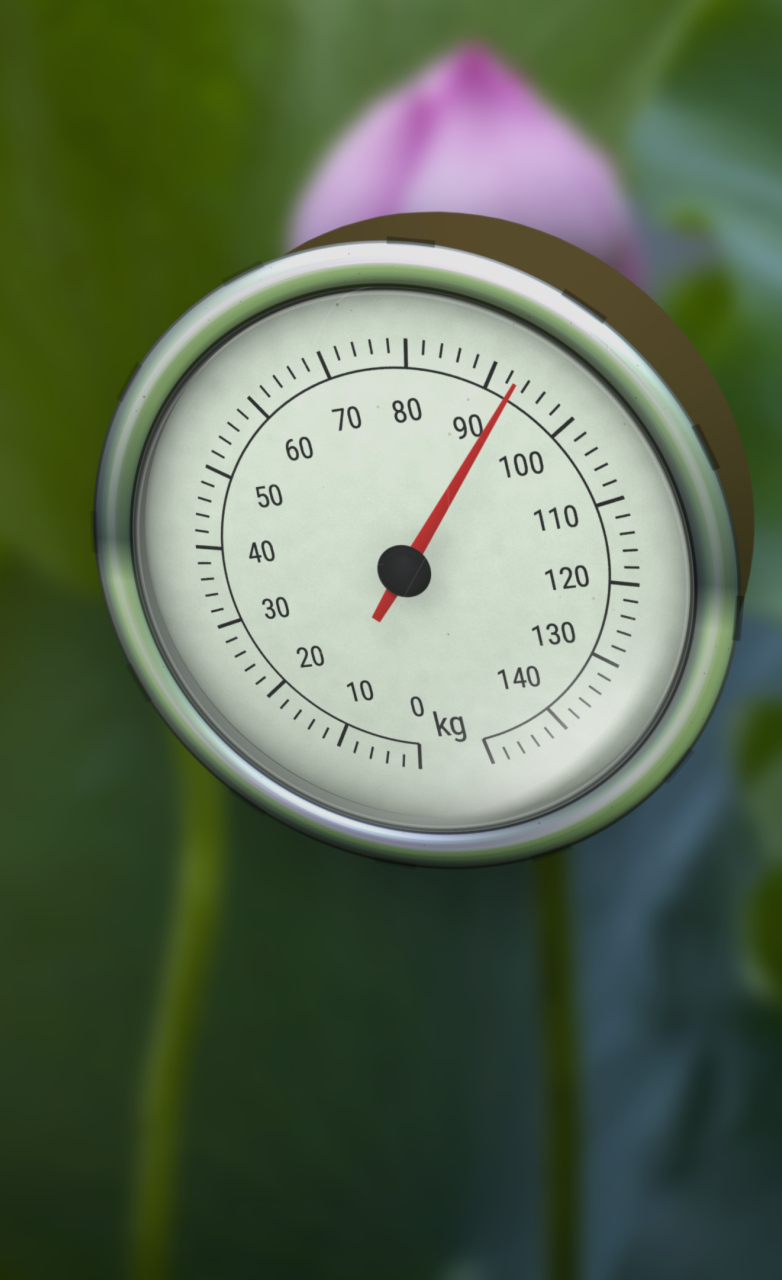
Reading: 93 kg
